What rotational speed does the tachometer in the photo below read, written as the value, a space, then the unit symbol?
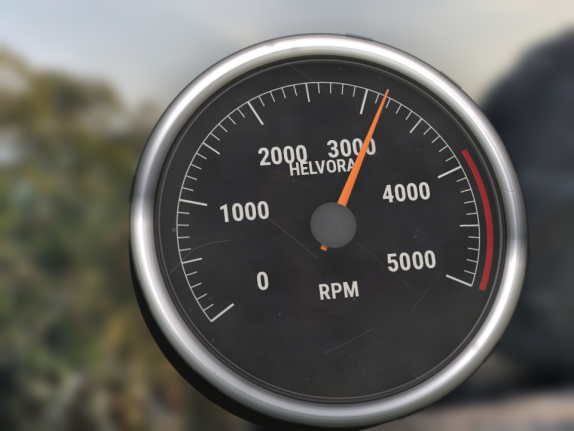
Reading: 3150 rpm
